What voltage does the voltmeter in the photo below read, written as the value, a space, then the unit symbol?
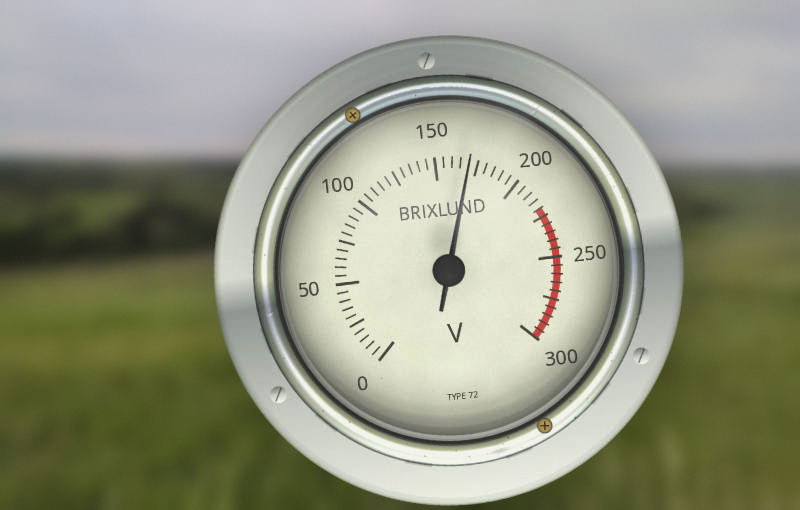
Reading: 170 V
